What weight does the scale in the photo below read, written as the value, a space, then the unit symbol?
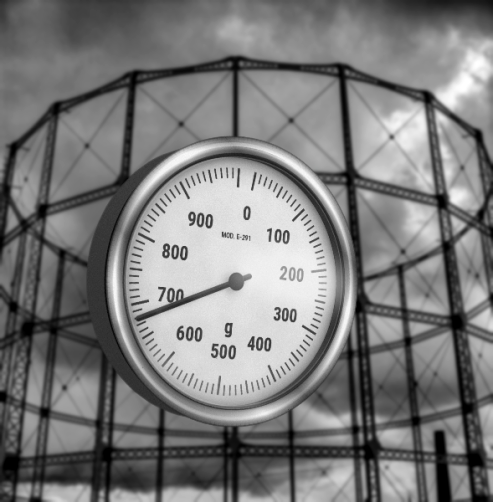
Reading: 680 g
